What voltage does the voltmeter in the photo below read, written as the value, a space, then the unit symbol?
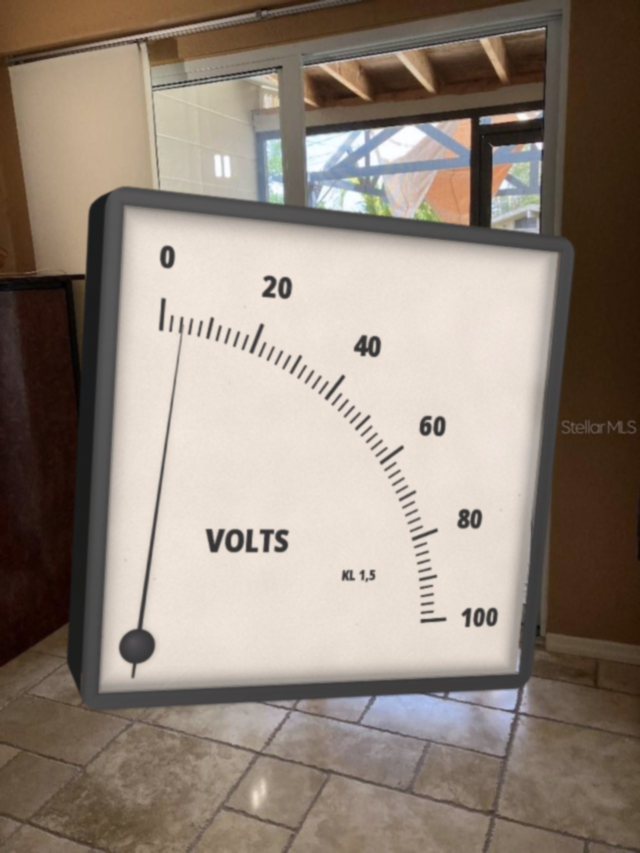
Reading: 4 V
